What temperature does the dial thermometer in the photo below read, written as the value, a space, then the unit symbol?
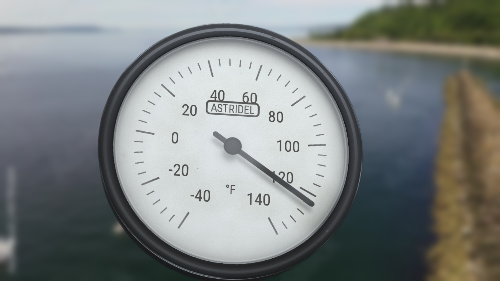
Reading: 124 °F
